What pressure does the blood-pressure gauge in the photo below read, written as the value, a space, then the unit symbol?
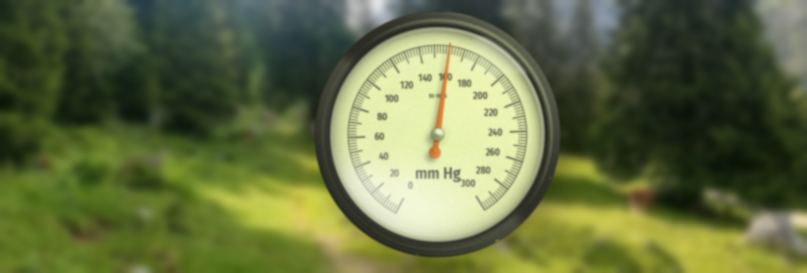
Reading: 160 mmHg
